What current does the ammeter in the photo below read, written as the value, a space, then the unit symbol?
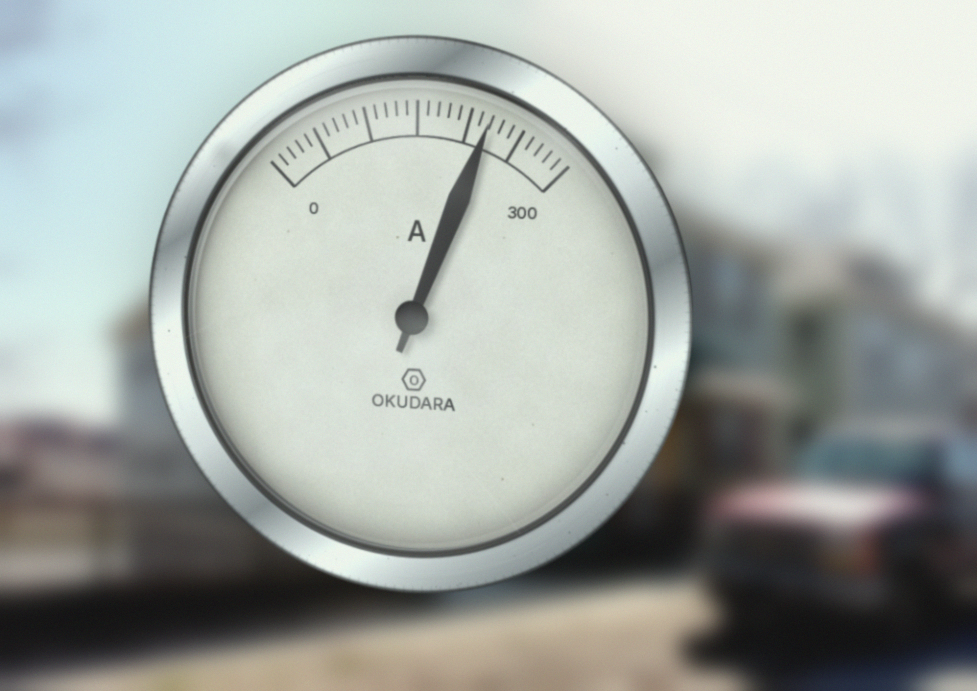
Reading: 220 A
